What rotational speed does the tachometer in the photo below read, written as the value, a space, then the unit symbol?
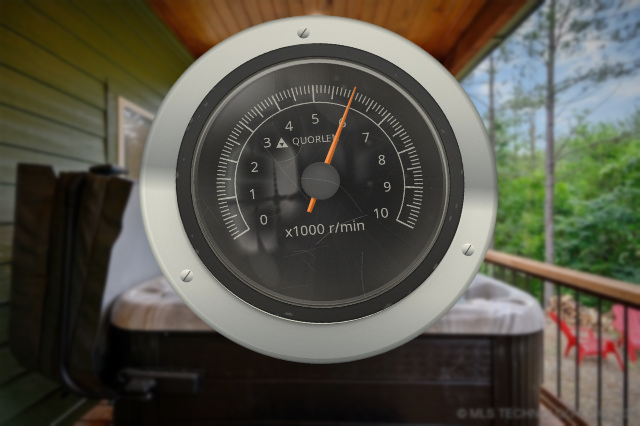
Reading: 6000 rpm
